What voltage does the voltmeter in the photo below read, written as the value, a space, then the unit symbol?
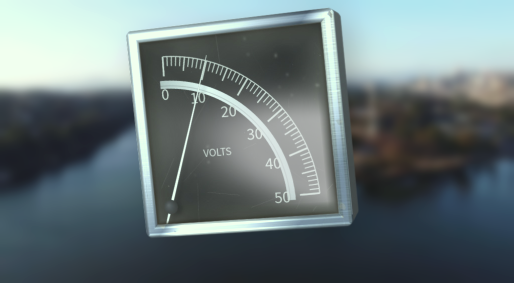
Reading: 10 V
